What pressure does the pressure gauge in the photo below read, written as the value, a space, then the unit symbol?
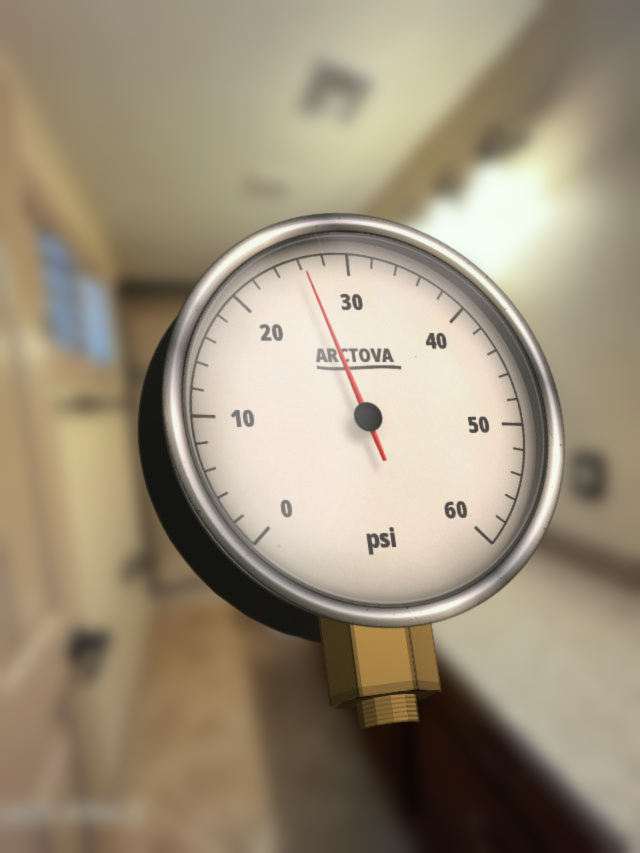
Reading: 26 psi
